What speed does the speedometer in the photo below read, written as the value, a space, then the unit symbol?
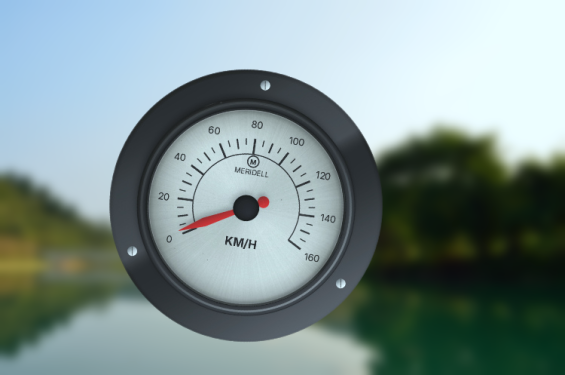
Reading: 2.5 km/h
